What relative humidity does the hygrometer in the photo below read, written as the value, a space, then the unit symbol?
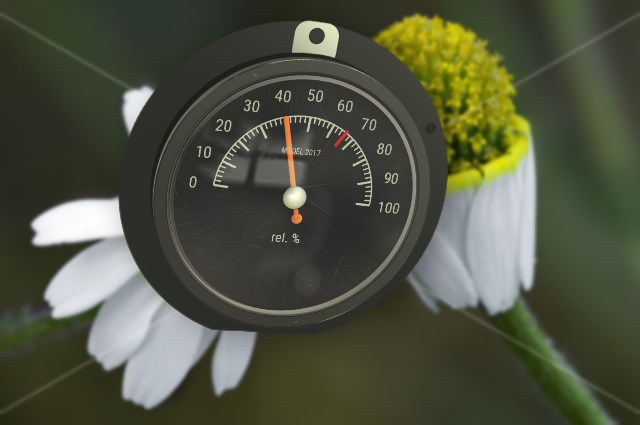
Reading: 40 %
